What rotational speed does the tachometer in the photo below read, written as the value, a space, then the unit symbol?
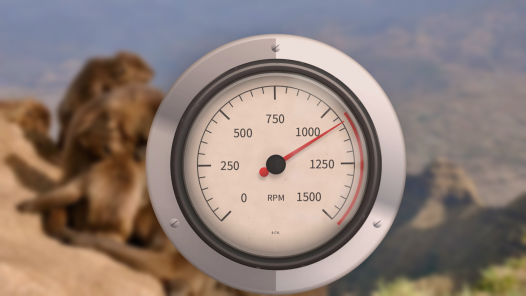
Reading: 1075 rpm
